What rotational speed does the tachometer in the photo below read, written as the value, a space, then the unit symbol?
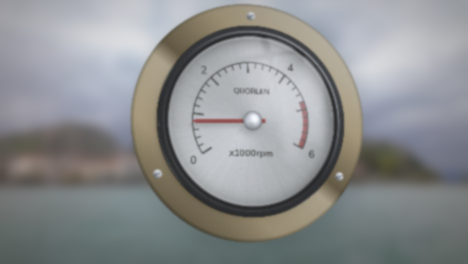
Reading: 800 rpm
